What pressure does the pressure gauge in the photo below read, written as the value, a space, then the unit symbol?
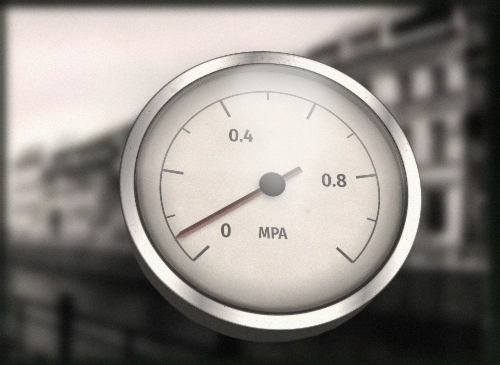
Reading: 0.05 MPa
